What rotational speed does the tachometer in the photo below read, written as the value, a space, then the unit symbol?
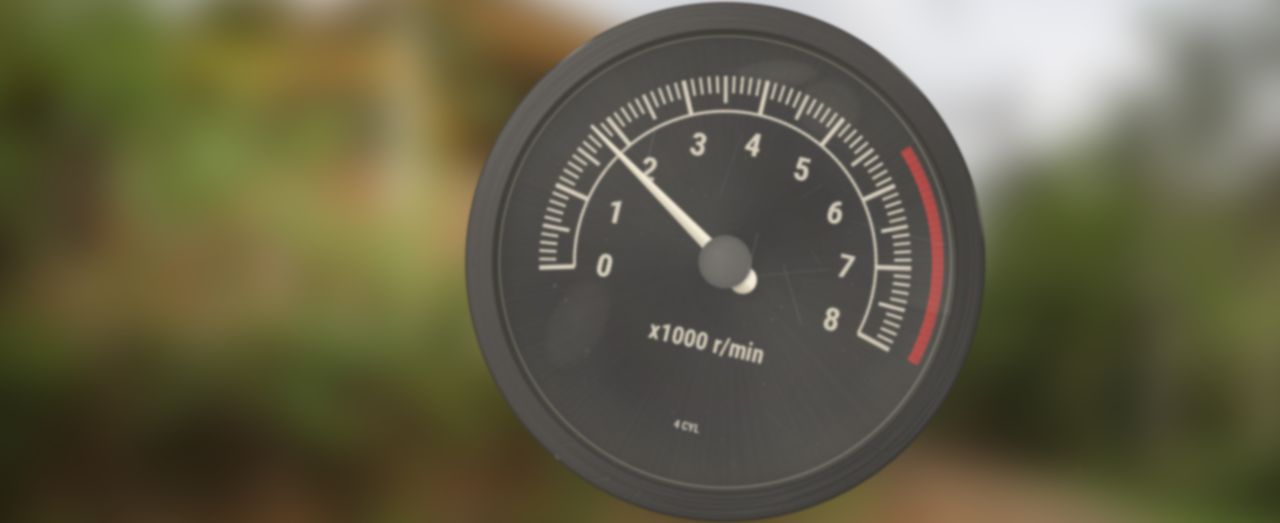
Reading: 1800 rpm
